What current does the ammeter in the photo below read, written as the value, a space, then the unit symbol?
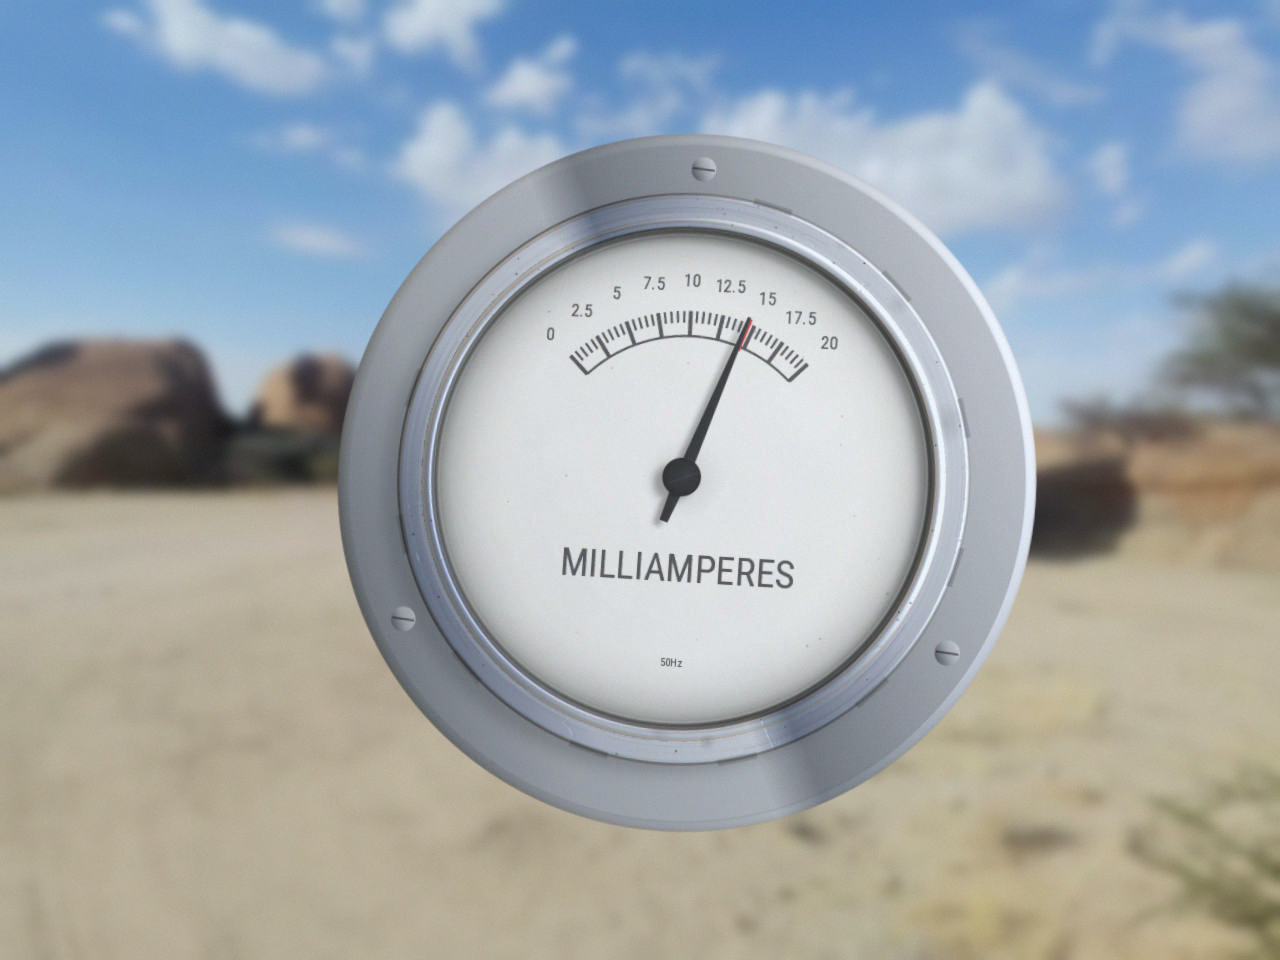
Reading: 14.5 mA
